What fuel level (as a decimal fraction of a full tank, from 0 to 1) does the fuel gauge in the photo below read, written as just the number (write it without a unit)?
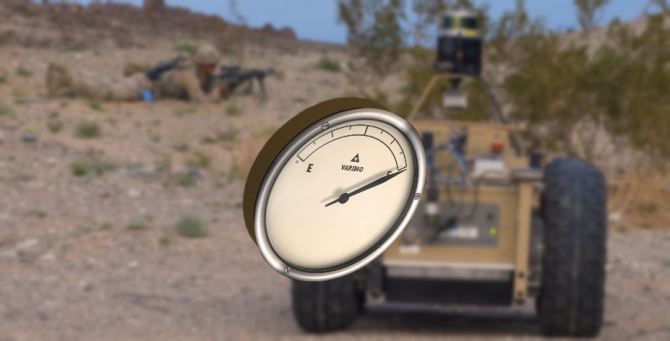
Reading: 1
